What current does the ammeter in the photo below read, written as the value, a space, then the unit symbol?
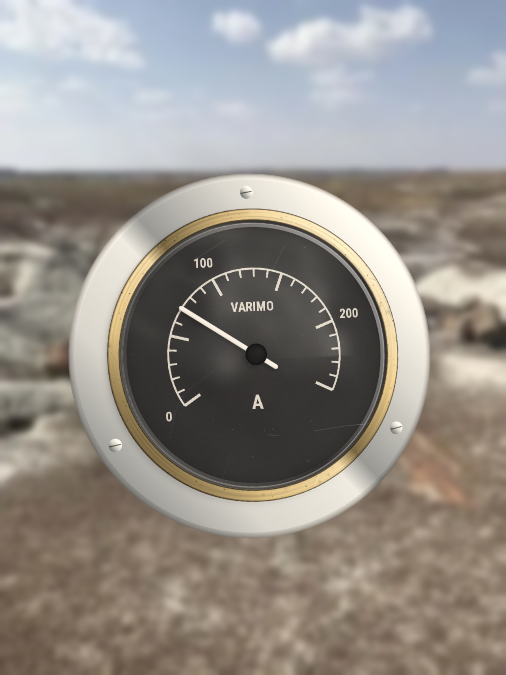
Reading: 70 A
